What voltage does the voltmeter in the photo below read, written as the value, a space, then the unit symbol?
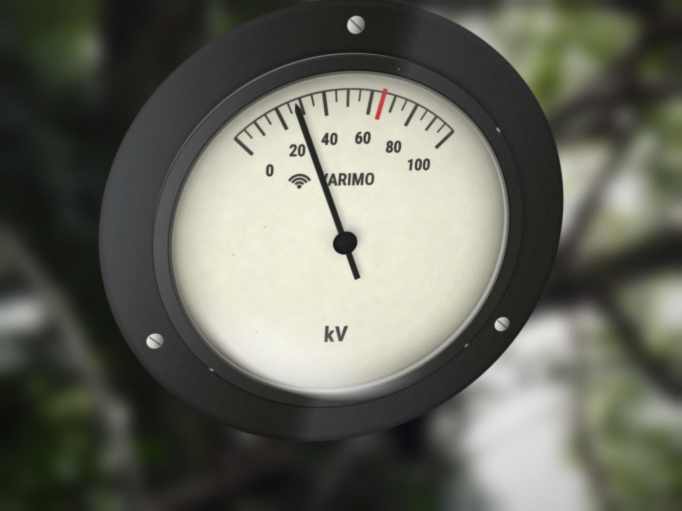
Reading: 27.5 kV
